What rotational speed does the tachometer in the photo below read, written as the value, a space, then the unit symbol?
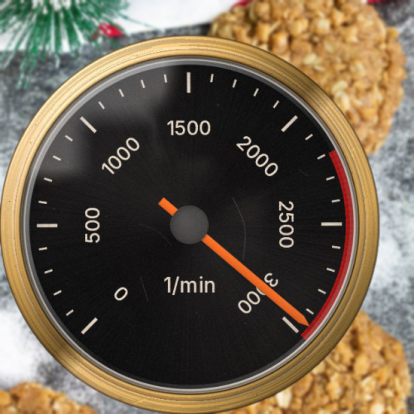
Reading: 2950 rpm
